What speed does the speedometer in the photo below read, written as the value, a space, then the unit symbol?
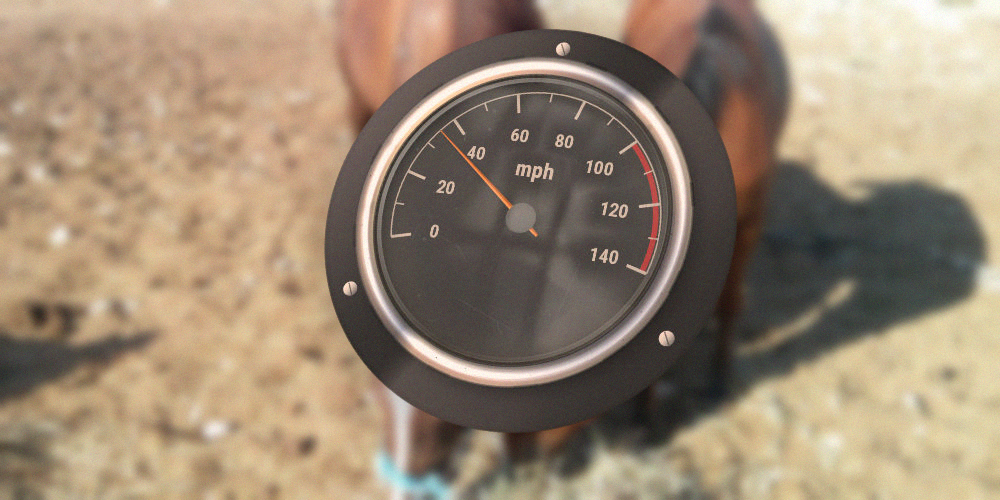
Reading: 35 mph
